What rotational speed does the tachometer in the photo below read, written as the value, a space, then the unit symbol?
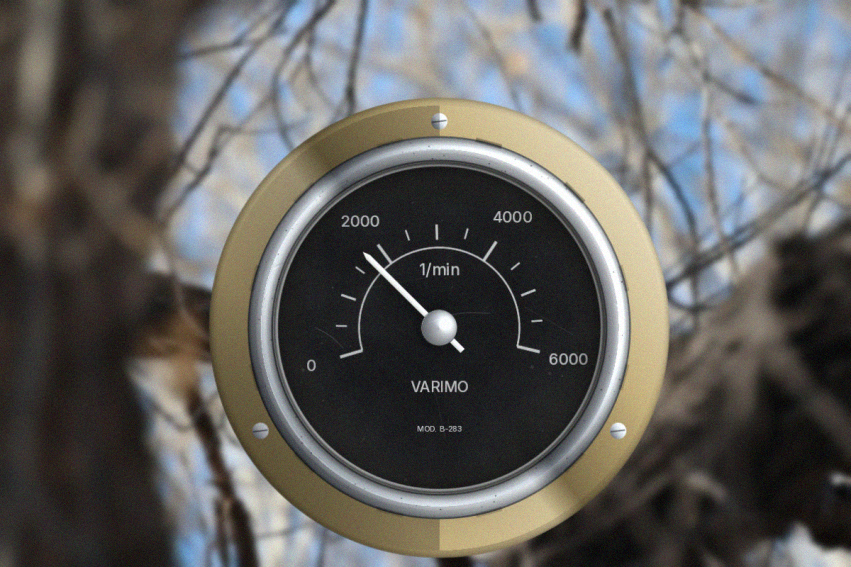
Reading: 1750 rpm
